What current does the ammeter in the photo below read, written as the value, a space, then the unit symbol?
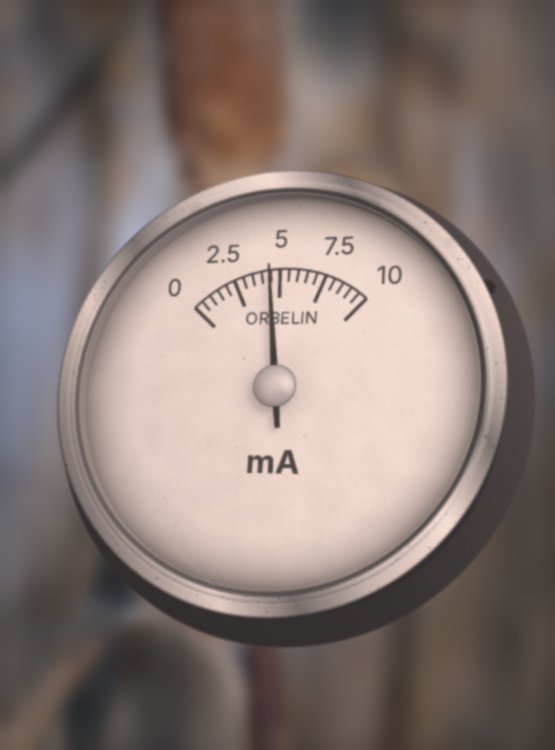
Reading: 4.5 mA
